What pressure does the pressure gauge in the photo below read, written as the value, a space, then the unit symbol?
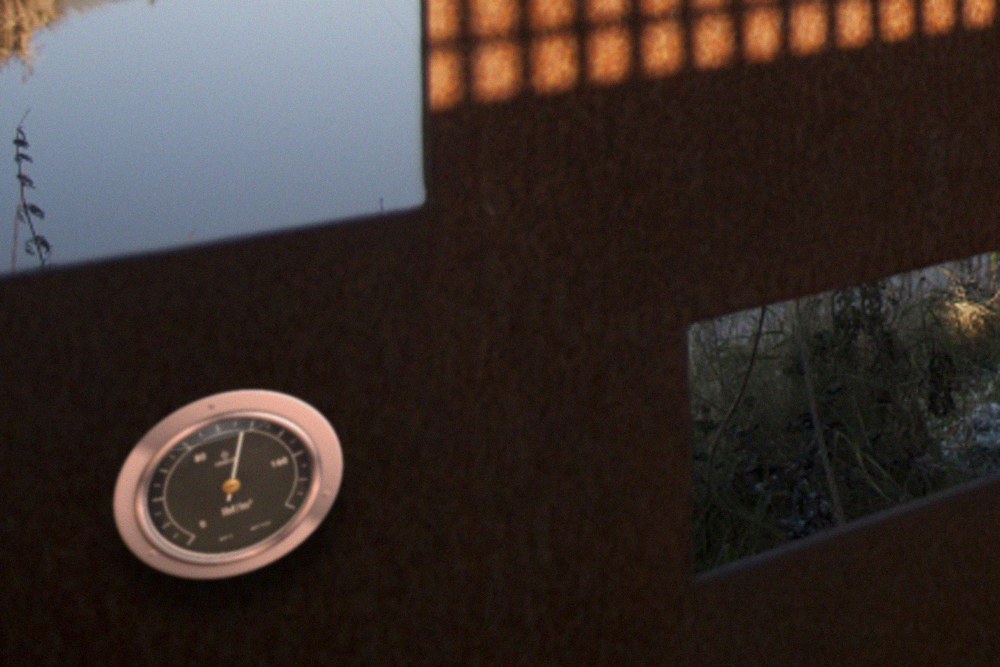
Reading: 115 psi
